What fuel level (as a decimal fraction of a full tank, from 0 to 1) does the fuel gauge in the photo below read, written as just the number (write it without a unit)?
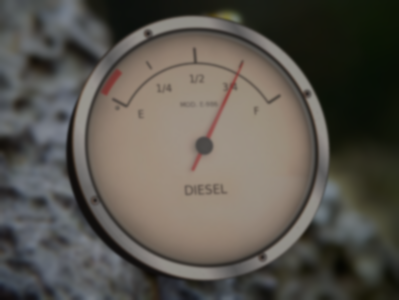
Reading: 0.75
